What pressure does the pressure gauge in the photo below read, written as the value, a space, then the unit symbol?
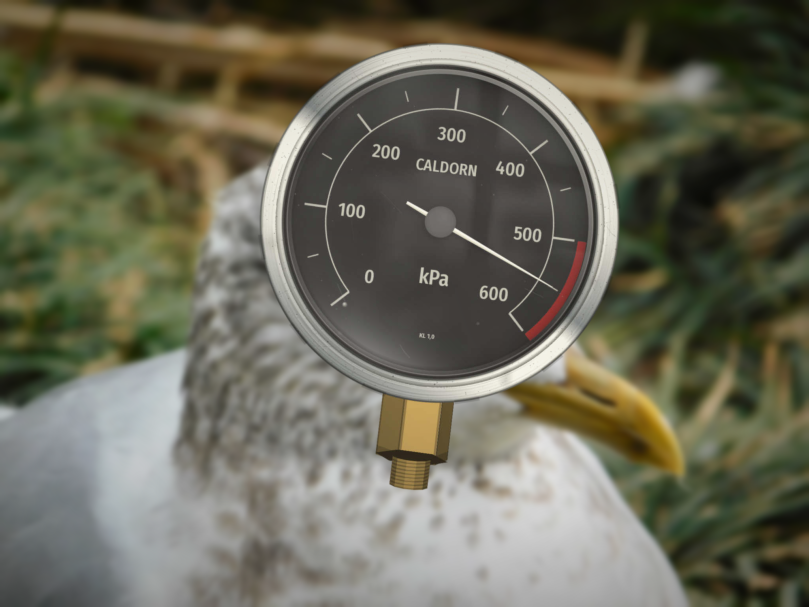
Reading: 550 kPa
